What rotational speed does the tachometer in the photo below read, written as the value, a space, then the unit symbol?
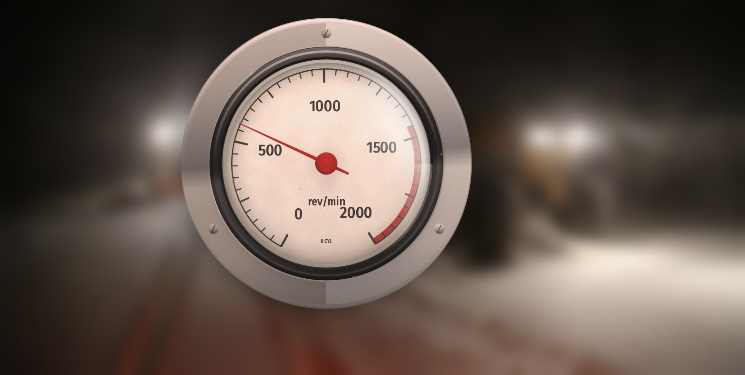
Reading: 575 rpm
